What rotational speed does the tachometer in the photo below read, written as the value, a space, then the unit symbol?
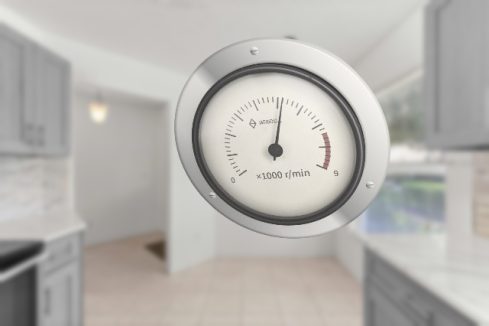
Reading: 5200 rpm
